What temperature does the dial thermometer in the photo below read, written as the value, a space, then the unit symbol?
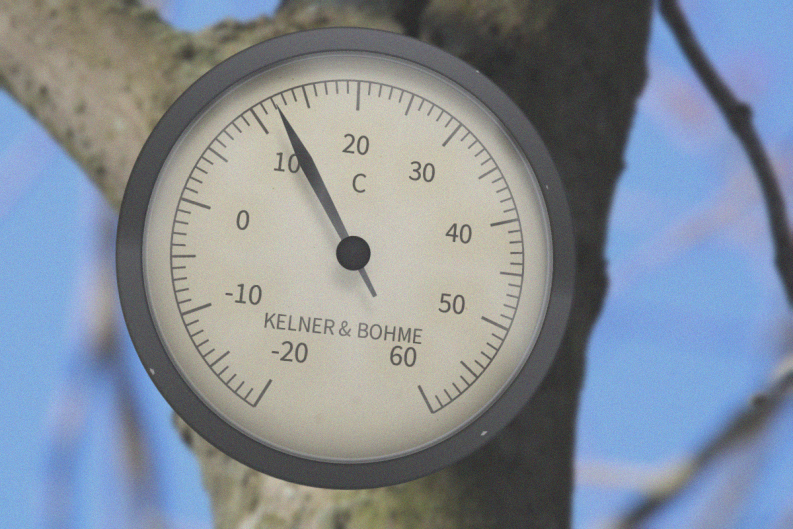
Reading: 12 °C
